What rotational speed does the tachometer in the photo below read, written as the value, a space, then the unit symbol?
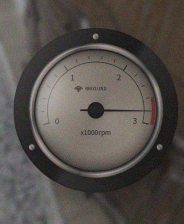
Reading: 2800 rpm
